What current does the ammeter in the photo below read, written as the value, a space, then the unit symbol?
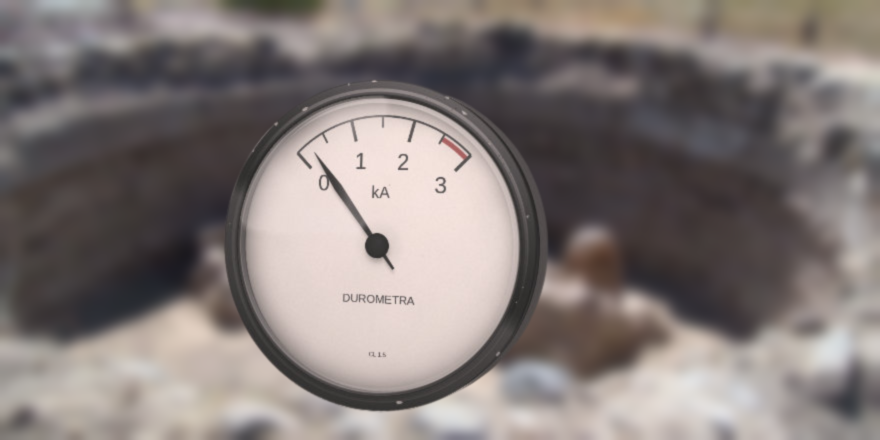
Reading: 0.25 kA
